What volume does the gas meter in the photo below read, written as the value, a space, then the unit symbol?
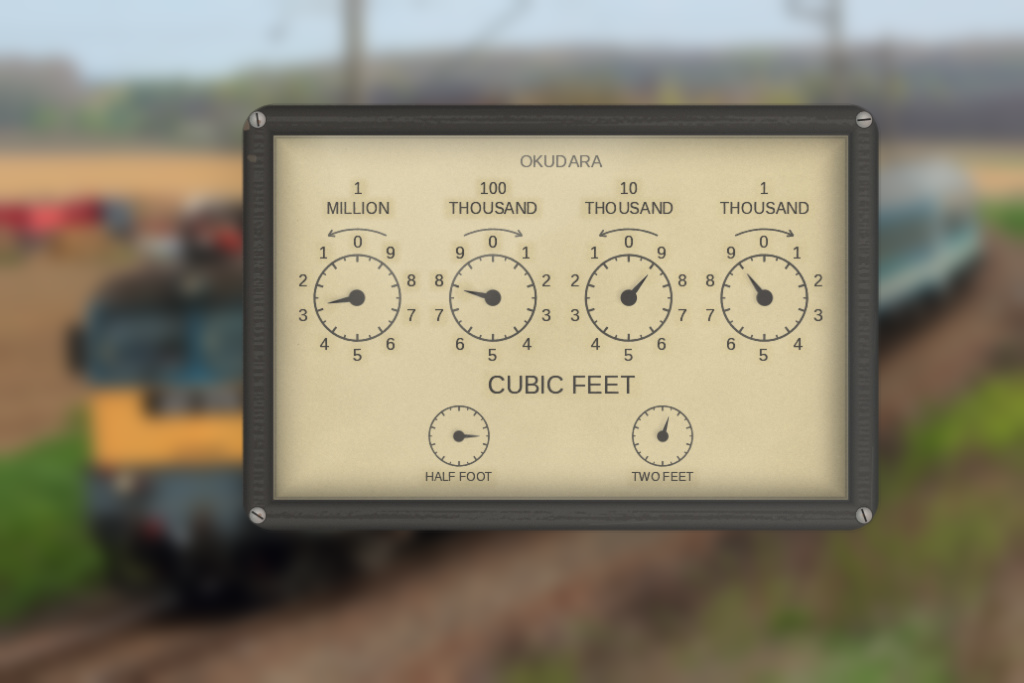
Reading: 278900 ft³
